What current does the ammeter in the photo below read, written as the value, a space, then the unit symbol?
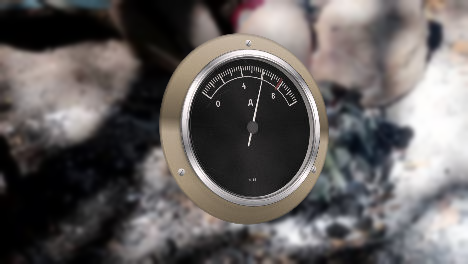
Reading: 6 A
